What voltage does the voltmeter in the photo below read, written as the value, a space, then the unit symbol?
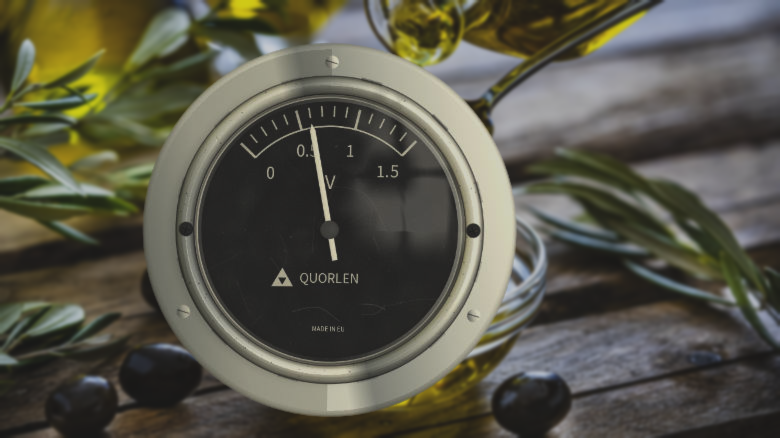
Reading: 0.6 V
